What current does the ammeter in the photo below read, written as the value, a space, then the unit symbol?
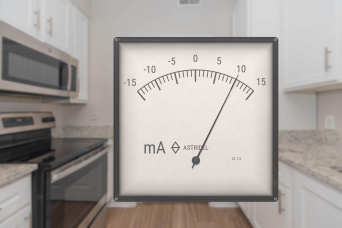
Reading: 10 mA
